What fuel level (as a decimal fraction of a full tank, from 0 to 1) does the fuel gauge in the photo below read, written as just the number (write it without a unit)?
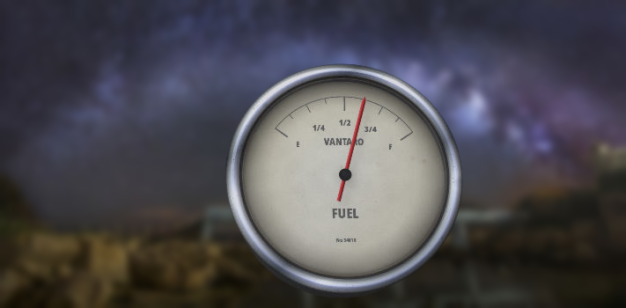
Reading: 0.625
